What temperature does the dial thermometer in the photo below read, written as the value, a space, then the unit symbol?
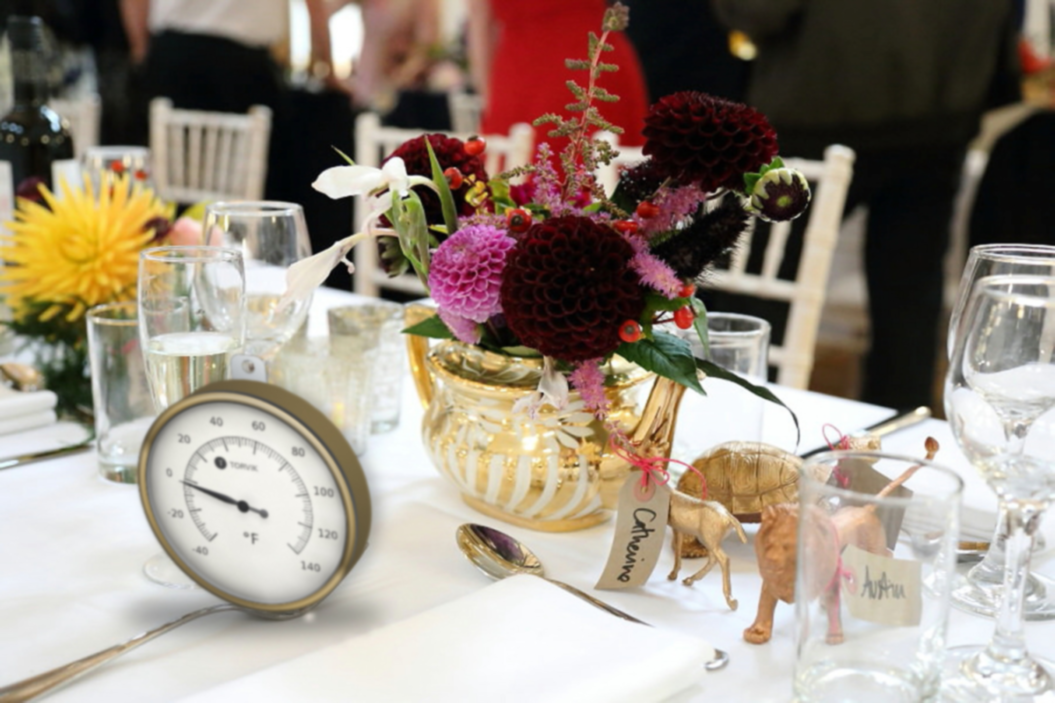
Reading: 0 °F
